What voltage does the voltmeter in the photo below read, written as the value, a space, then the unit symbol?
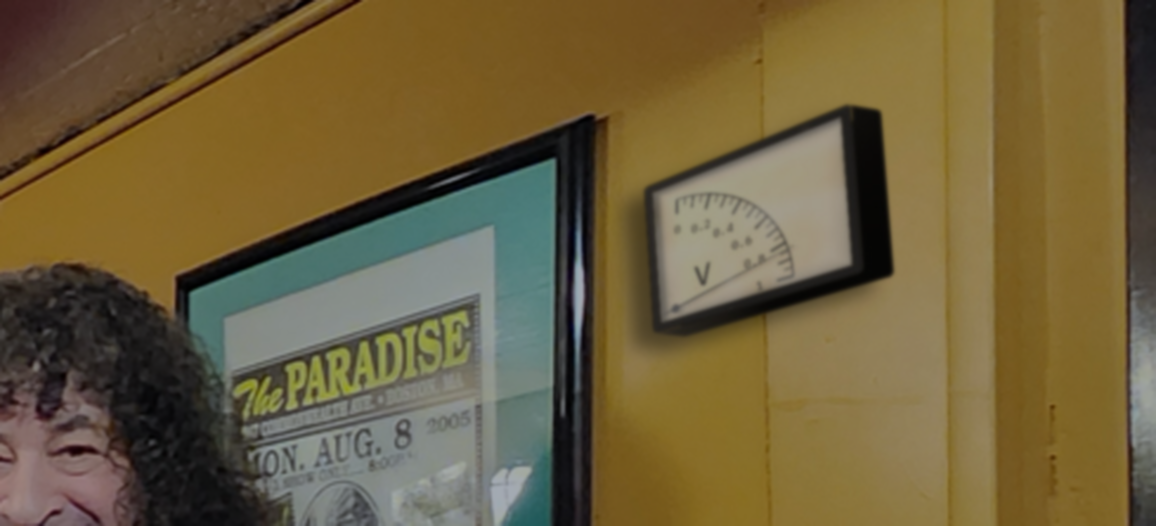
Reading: 0.85 V
